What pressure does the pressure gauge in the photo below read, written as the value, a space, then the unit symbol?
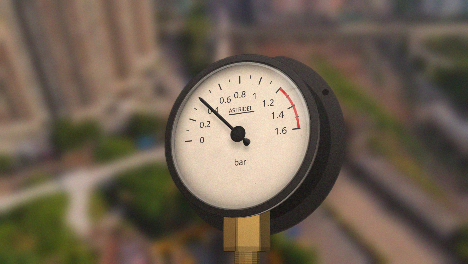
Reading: 0.4 bar
